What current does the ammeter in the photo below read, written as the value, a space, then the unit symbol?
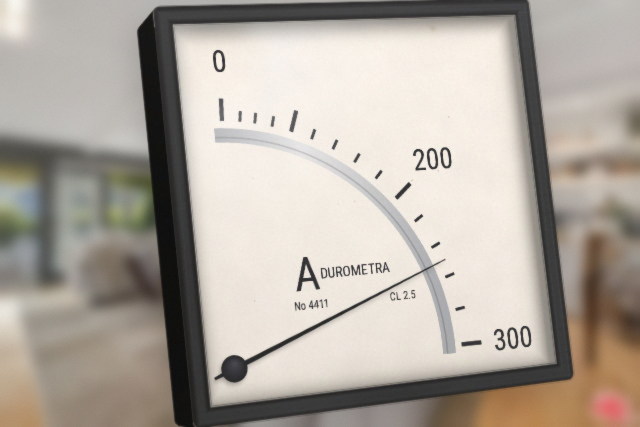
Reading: 250 A
